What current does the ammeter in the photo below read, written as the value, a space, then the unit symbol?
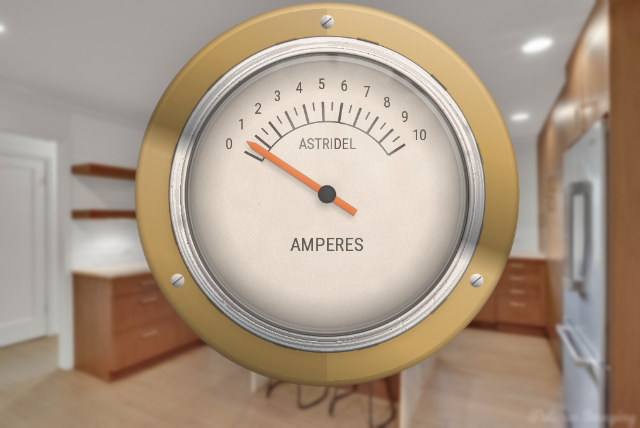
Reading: 0.5 A
